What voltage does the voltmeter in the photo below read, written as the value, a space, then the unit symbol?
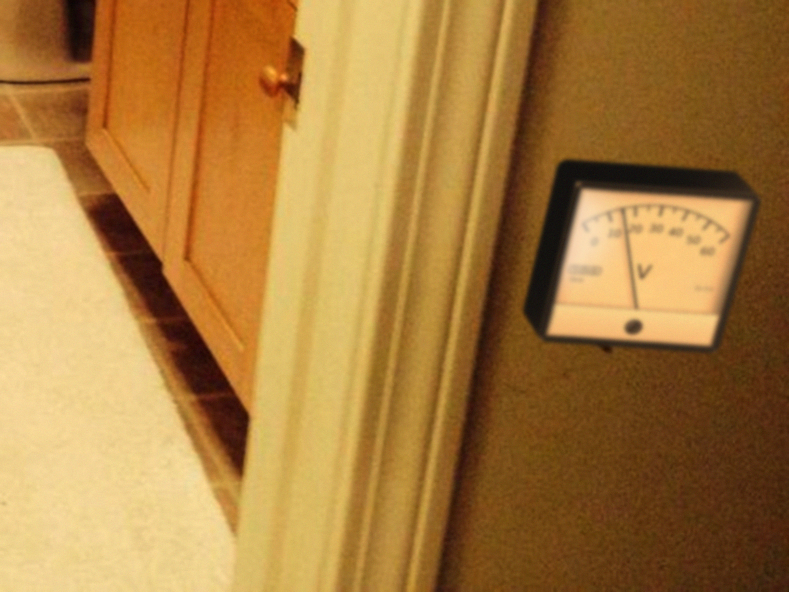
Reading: 15 V
